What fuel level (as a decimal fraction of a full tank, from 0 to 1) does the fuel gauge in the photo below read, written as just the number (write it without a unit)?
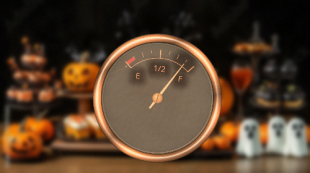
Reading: 0.875
